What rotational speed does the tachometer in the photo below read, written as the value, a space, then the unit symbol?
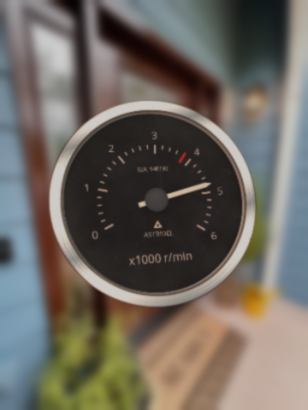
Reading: 4800 rpm
